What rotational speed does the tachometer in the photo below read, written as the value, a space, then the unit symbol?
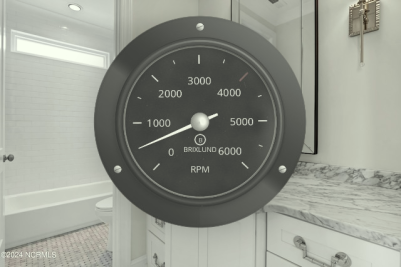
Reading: 500 rpm
